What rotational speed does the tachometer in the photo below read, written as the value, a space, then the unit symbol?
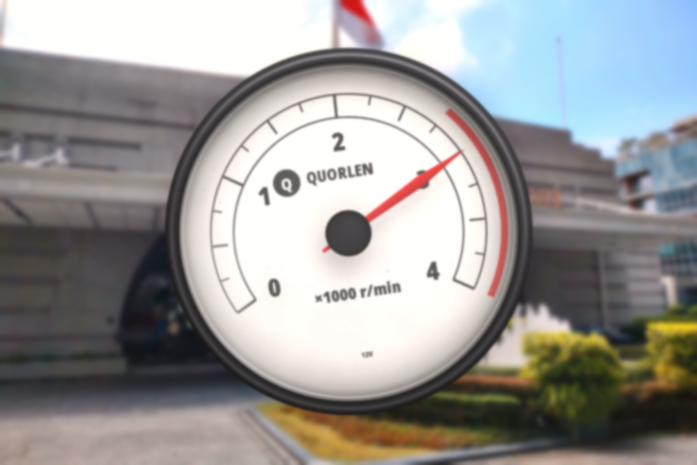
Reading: 3000 rpm
